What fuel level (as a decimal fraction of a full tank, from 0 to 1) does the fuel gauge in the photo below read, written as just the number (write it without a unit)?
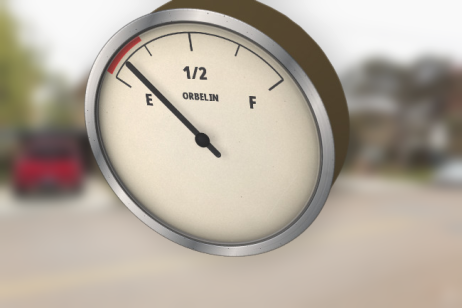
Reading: 0.125
